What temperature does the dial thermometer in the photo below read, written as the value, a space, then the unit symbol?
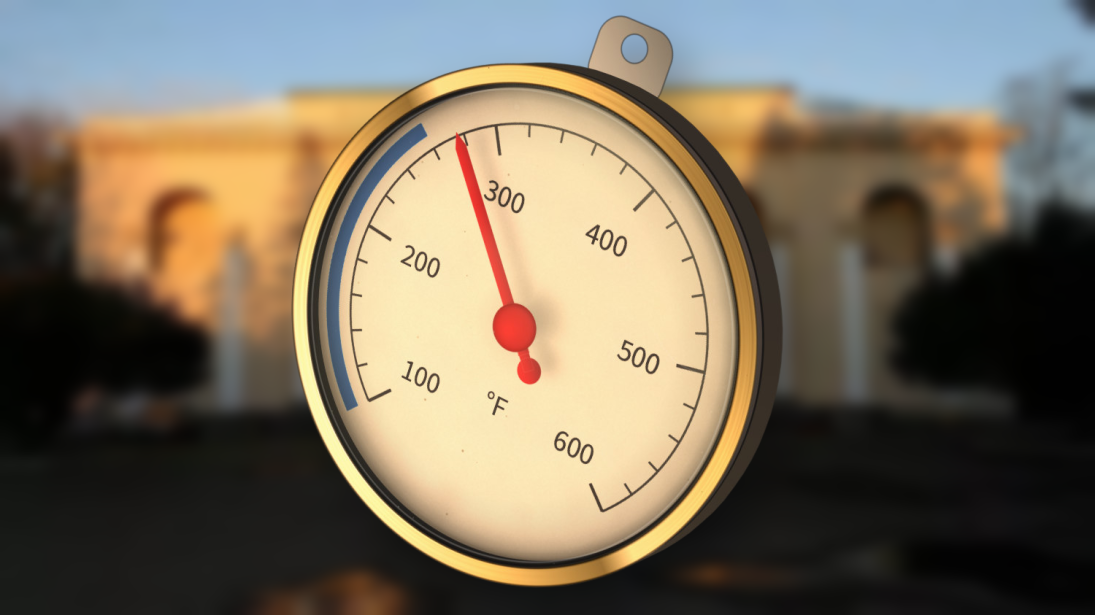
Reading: 280 °F
